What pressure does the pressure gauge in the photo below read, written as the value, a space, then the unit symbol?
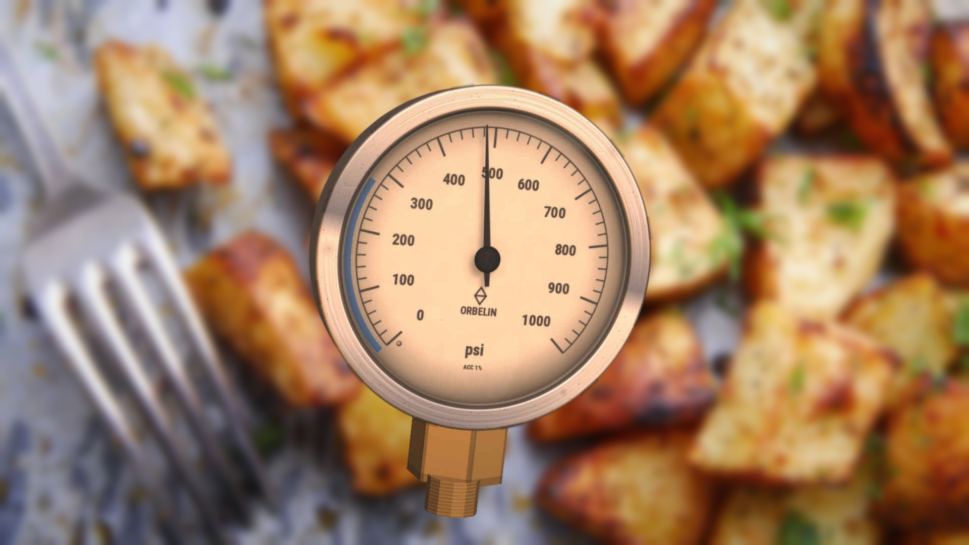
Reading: 480 psi
